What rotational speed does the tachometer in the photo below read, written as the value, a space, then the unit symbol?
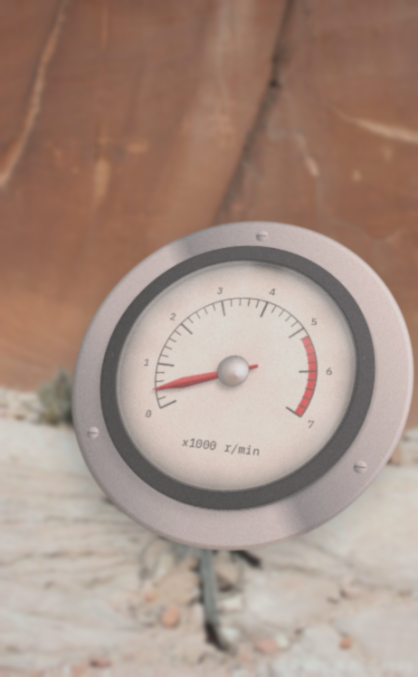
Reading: 400 rpm
